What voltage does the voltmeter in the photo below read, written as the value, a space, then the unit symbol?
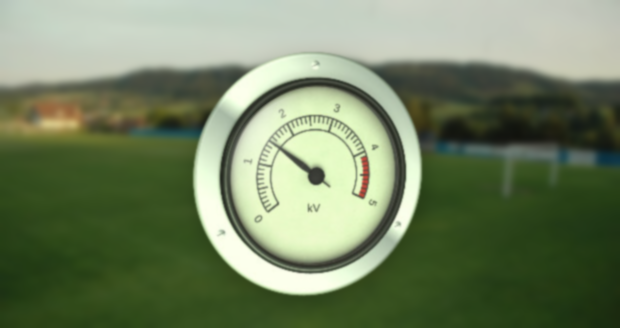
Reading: 1.5 kV
